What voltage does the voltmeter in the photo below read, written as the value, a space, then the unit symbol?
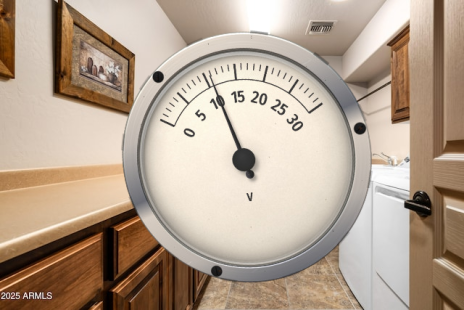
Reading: 11 V
